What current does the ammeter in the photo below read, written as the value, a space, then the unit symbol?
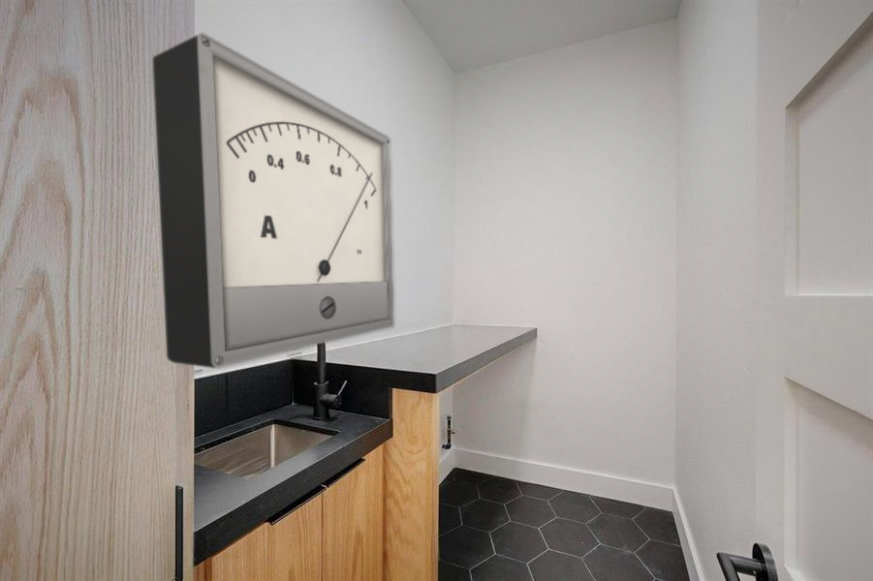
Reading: 0.95 A
